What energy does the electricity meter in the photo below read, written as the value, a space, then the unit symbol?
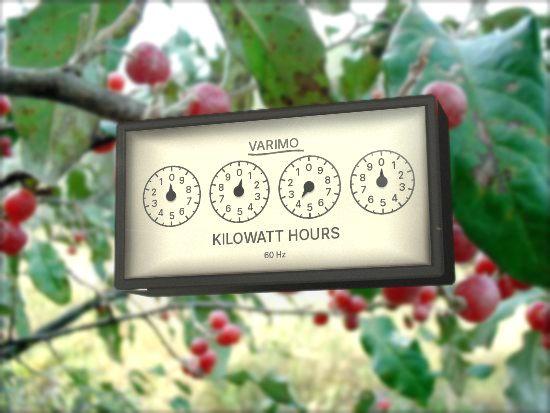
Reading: 40 kWh
